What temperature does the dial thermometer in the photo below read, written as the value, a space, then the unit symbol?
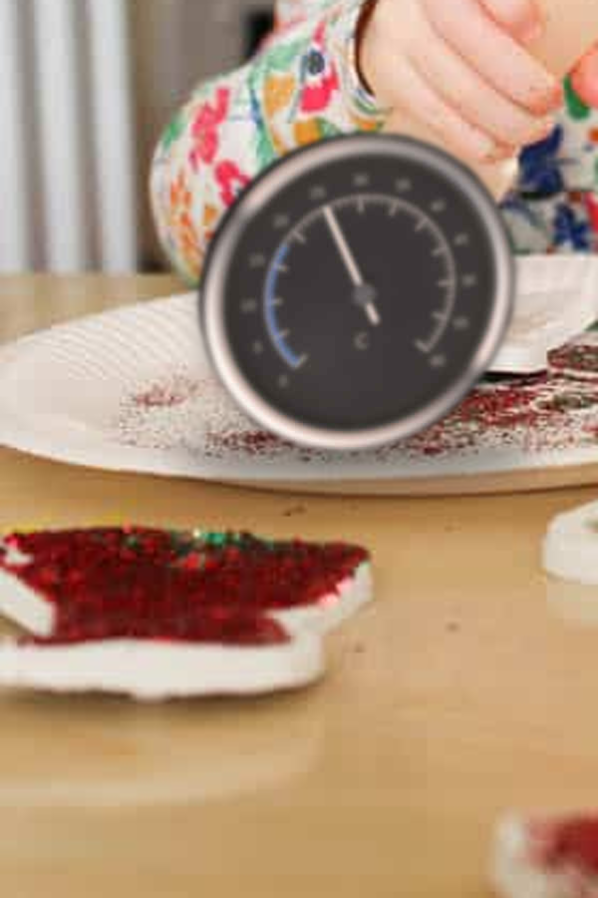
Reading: 25 °C
